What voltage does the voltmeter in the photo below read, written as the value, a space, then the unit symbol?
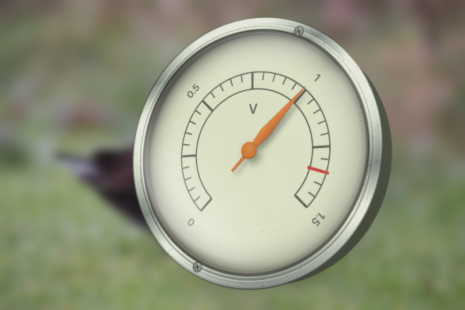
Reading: 1 V
